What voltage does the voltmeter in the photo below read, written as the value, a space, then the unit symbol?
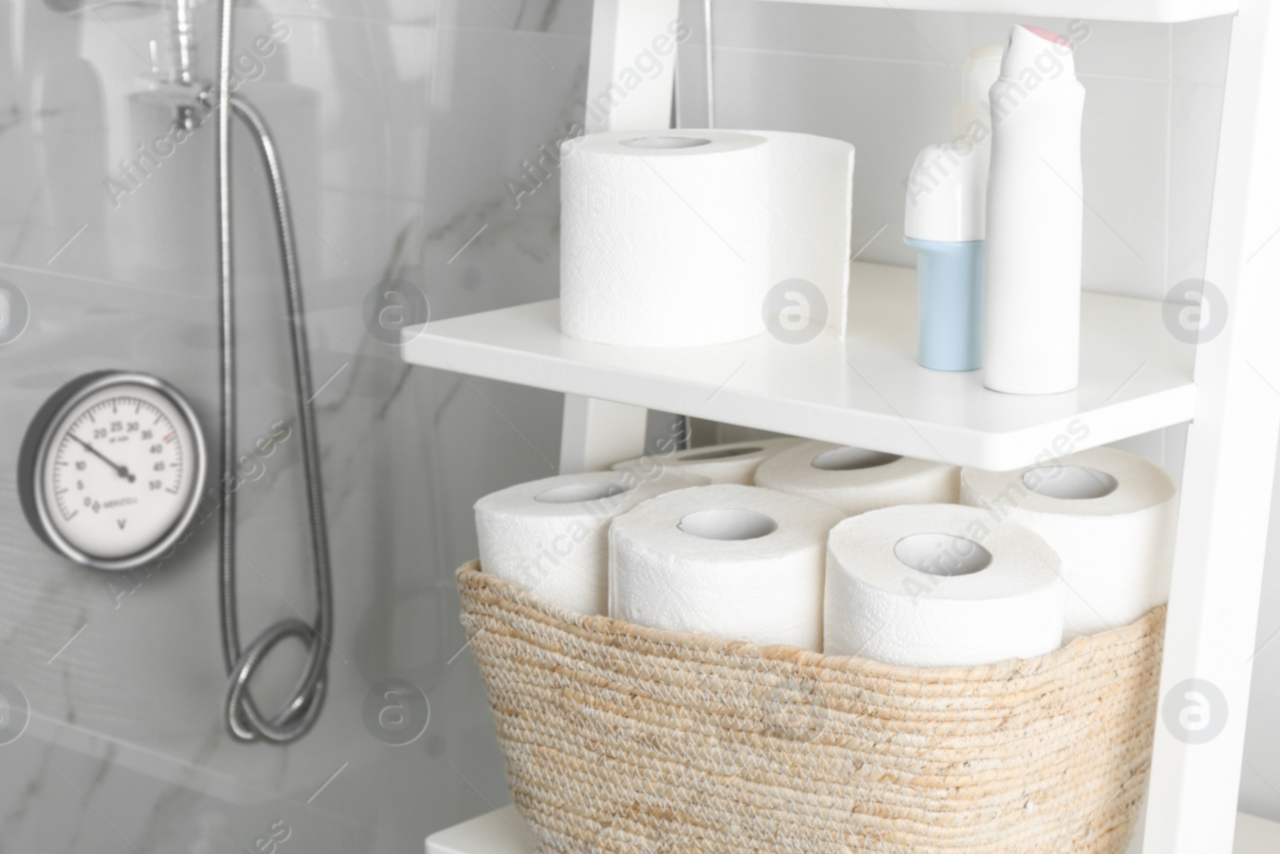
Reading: 15 V
